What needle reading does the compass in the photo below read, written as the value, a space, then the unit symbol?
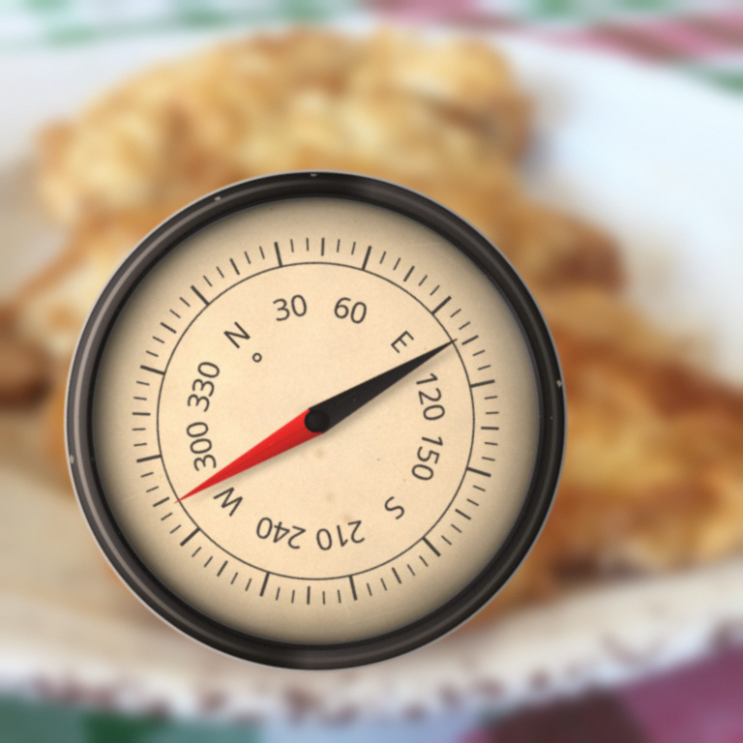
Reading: 282.5 °
